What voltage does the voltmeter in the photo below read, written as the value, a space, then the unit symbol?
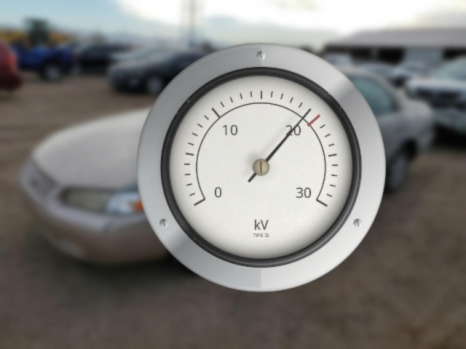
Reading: 20 kV
